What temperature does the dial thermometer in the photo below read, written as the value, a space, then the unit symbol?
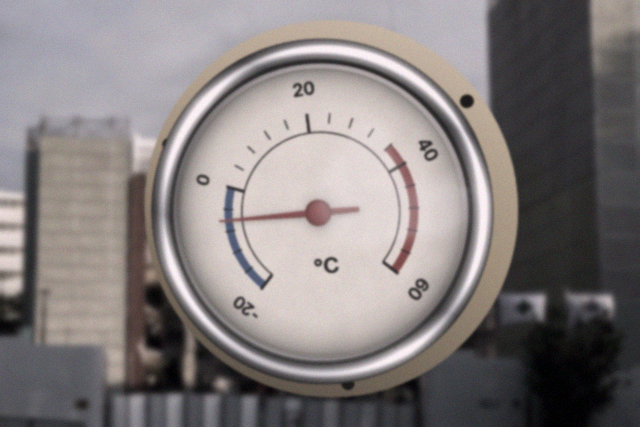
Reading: -6 °C
